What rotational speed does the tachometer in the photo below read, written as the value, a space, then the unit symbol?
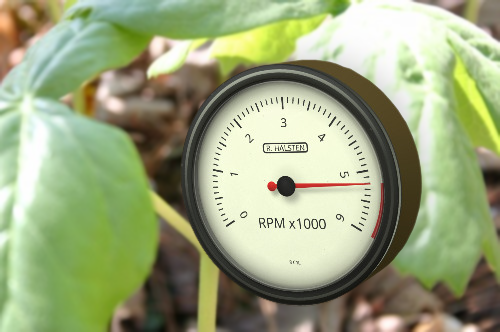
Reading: 5200 rpm
